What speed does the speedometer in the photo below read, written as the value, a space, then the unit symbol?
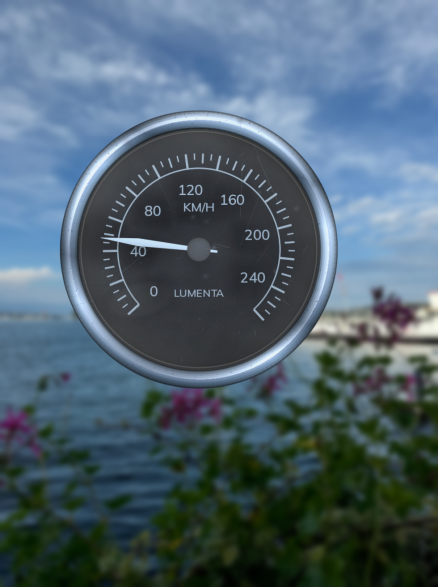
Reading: 47.5 km/h
